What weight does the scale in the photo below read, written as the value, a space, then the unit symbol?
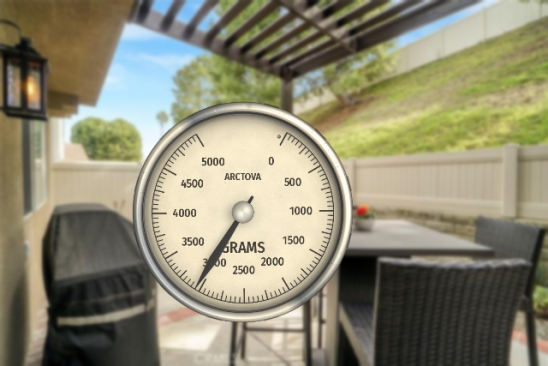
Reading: 3050 g
